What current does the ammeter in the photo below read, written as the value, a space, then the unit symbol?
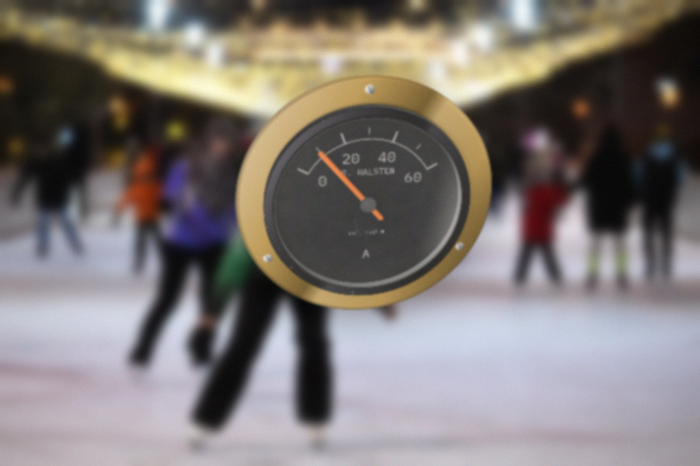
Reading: 10 A
